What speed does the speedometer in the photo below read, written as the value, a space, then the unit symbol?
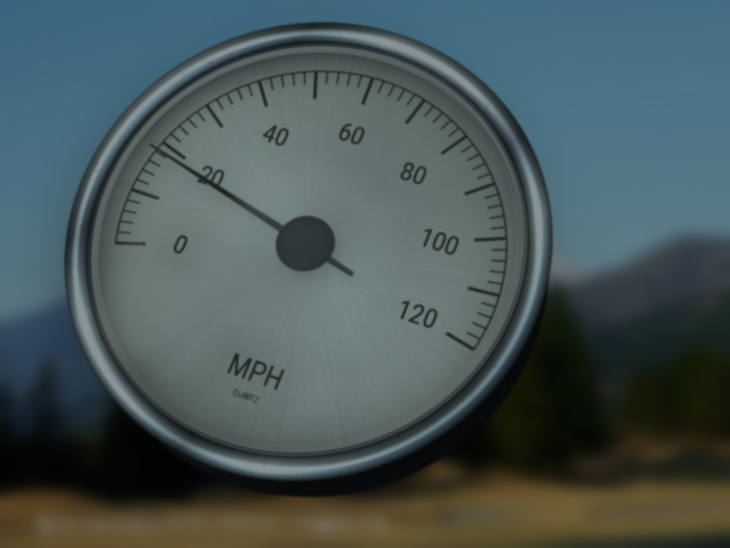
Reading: 18 mph
